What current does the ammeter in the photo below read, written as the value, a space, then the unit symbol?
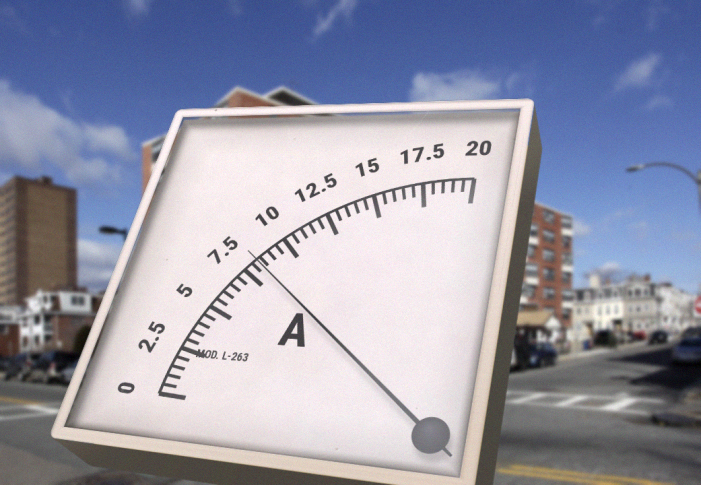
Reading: 8.25 A
